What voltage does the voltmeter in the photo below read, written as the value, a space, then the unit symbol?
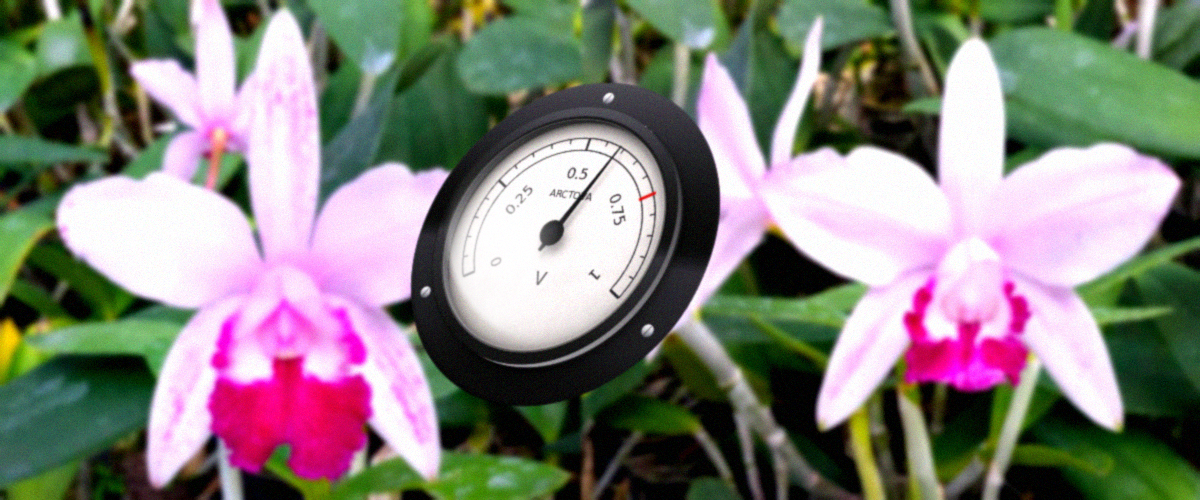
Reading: 0.6 V
